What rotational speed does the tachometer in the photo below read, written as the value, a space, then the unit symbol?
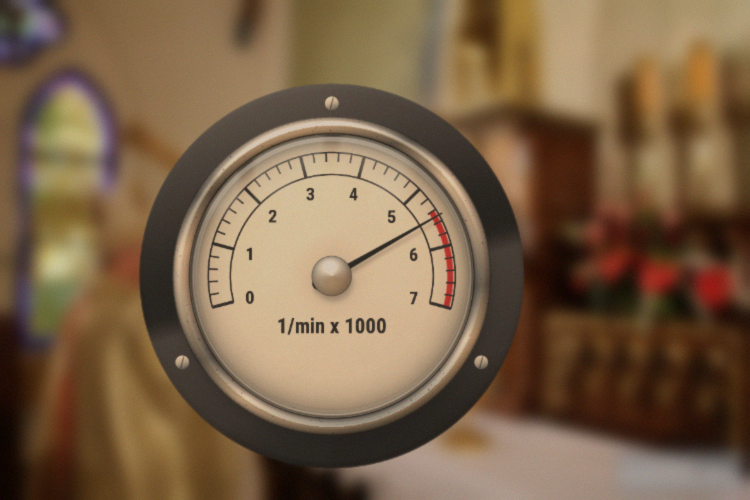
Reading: 5500 rpm
